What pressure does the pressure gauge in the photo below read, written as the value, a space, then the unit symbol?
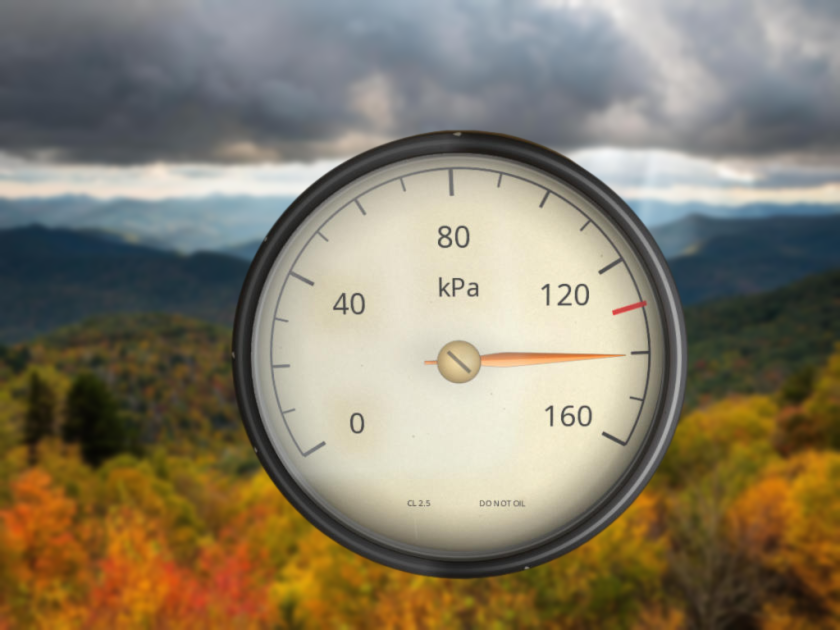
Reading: 140 kPa
